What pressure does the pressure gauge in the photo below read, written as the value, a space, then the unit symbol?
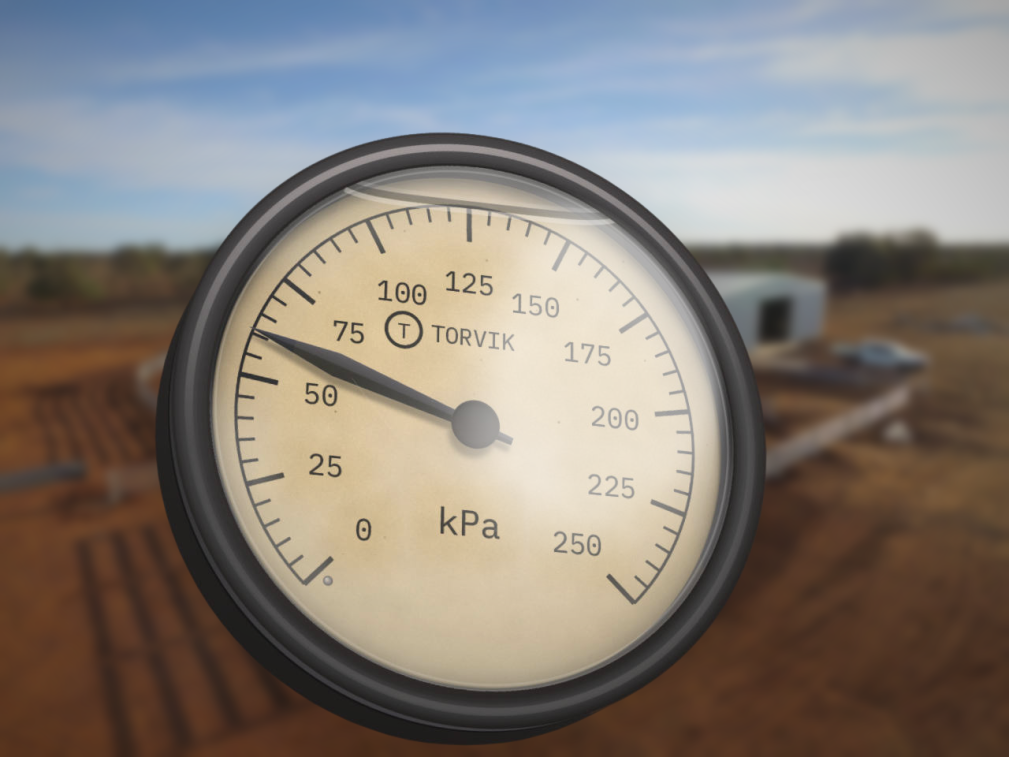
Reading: 60 kPa
